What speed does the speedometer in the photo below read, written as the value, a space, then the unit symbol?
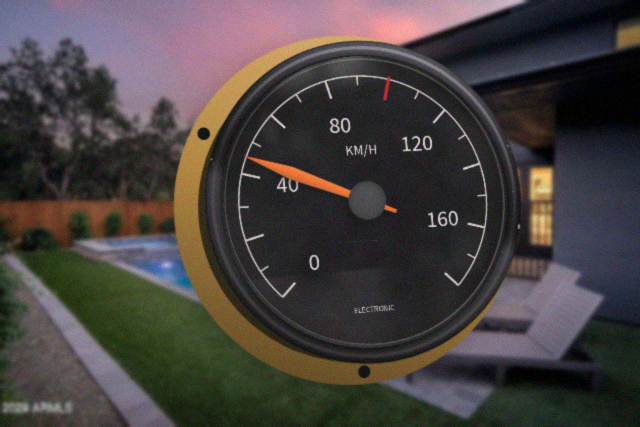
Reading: 45 km/h
